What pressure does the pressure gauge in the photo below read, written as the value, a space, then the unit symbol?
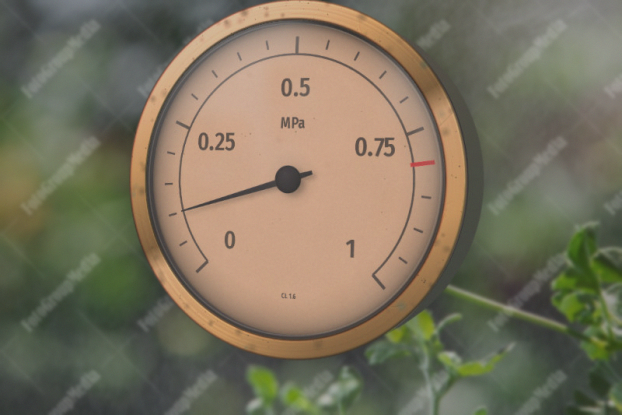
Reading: 0.1 MPa
